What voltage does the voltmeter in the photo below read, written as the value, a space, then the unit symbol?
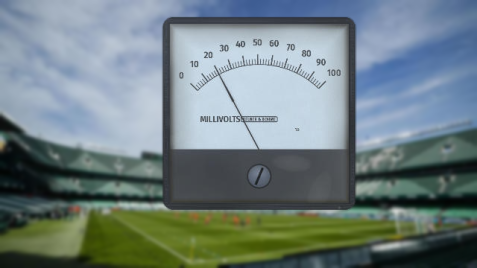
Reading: 20 mV
